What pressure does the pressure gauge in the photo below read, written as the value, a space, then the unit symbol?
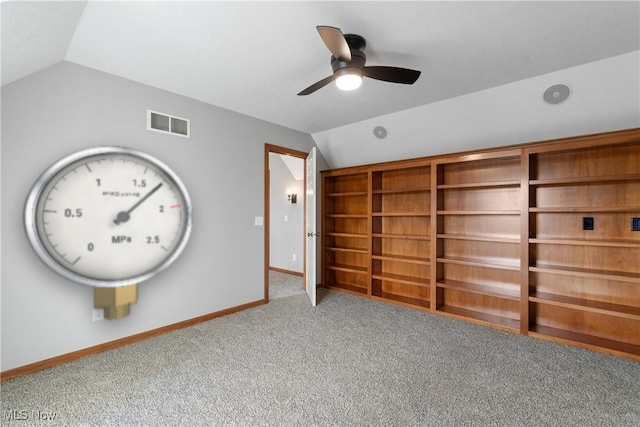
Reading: 1.7 MPa
